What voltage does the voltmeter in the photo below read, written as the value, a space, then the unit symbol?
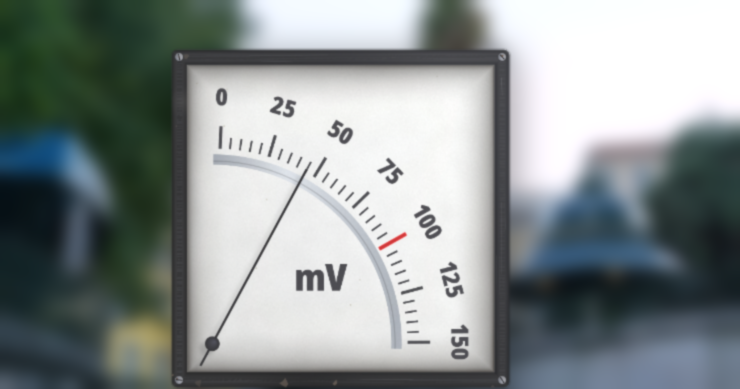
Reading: 45 mV
